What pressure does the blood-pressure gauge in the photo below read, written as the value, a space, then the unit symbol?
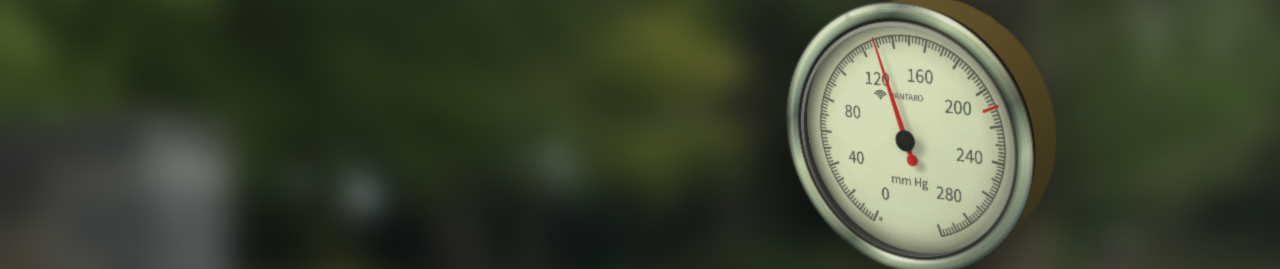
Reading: 130 mmHg
